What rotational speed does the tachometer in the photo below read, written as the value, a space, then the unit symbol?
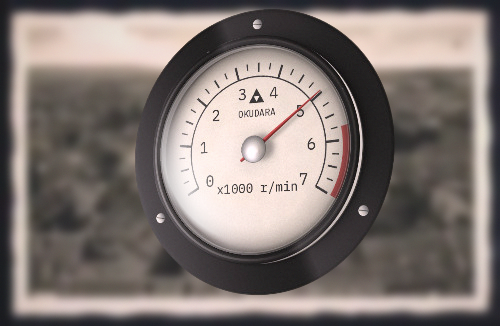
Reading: 5000 rpm
